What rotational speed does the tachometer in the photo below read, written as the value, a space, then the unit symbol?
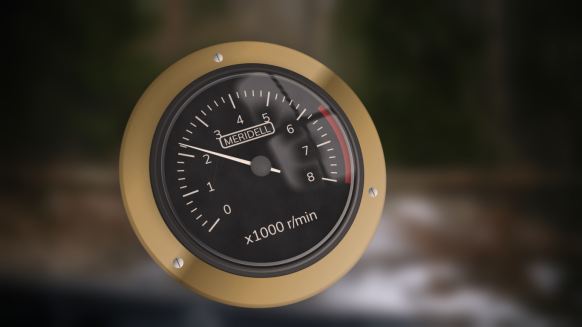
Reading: 2200 rpm
